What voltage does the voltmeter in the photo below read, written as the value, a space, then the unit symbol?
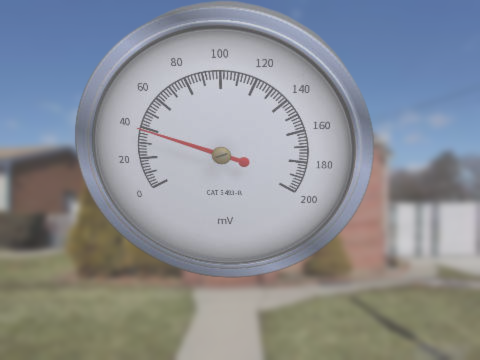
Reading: 40 mV
